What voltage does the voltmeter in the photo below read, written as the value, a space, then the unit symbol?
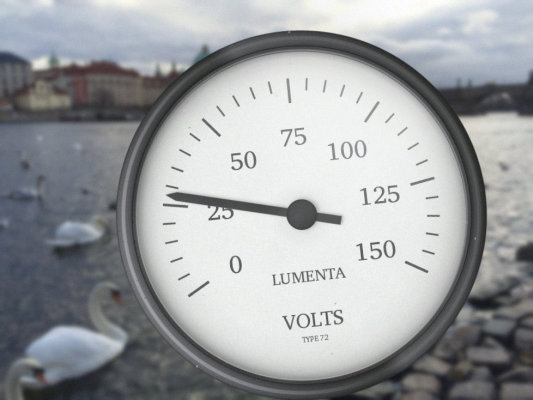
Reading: 27.5 V
